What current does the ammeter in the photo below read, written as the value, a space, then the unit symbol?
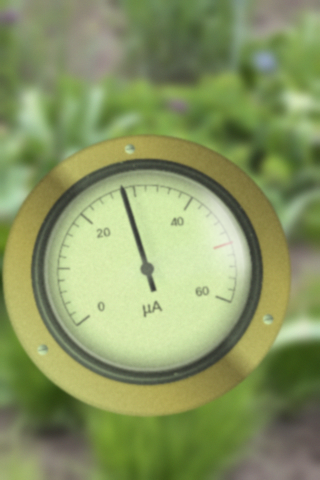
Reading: 28 µA
